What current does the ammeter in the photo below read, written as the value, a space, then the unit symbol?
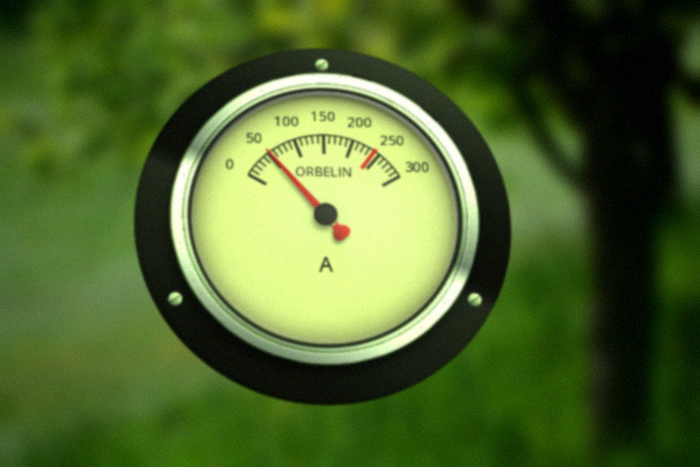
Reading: 50 A
